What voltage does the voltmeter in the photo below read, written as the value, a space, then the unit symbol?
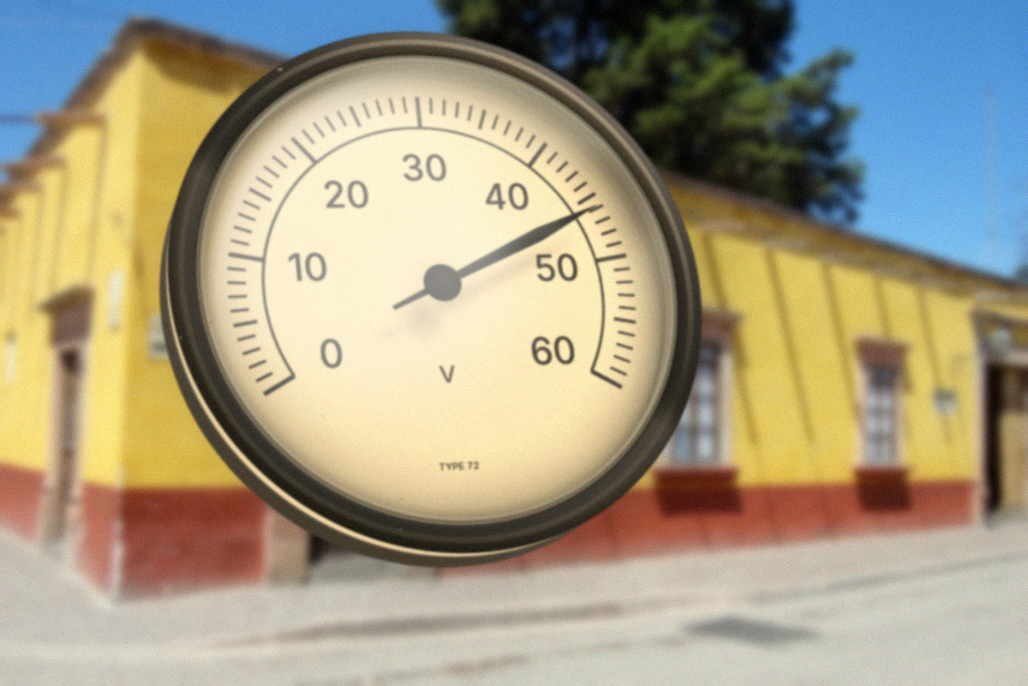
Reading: 46 V
